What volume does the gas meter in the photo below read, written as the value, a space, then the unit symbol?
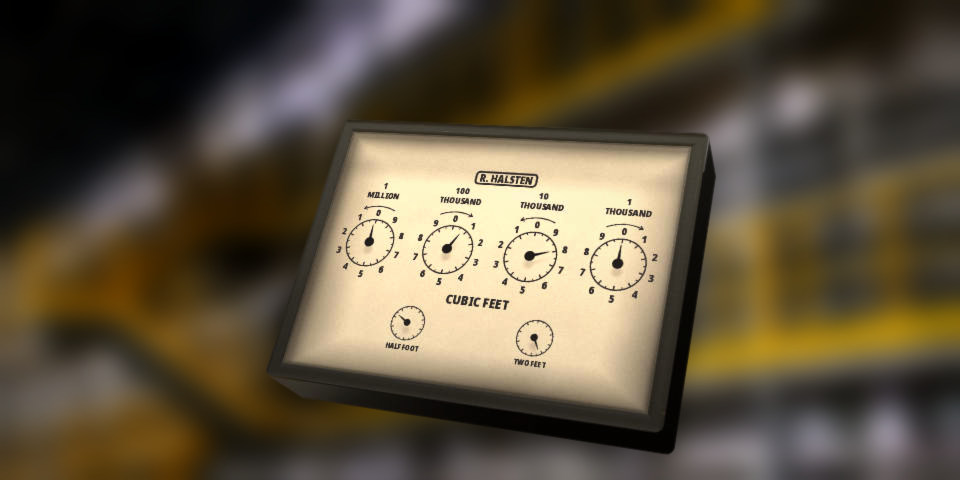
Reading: 8000 ft³
